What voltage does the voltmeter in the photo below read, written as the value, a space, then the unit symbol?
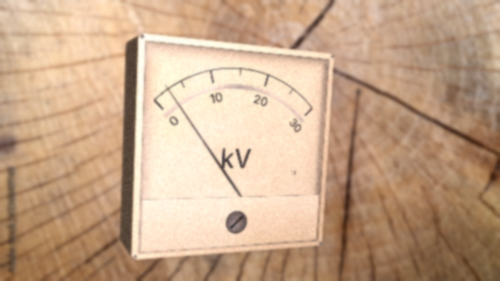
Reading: 2.5 kV
